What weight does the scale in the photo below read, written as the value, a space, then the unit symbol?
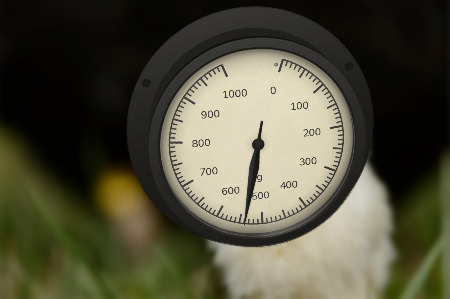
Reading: 540 g
